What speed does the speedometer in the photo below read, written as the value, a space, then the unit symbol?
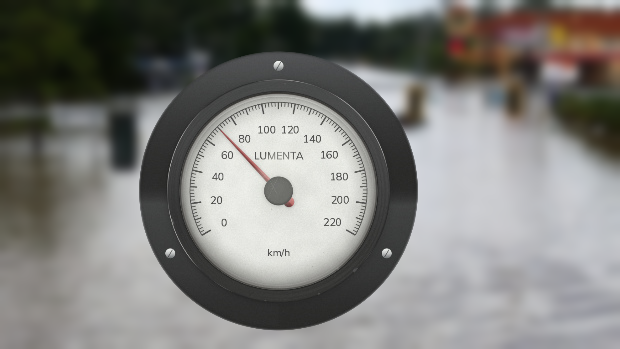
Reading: 70 km/h
